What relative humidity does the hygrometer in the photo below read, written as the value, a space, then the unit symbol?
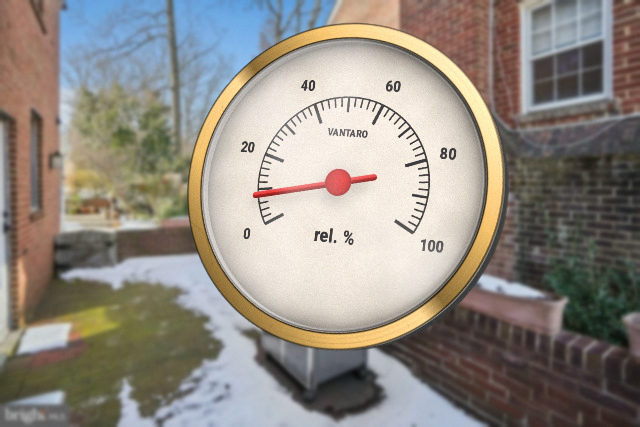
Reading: 8 %
